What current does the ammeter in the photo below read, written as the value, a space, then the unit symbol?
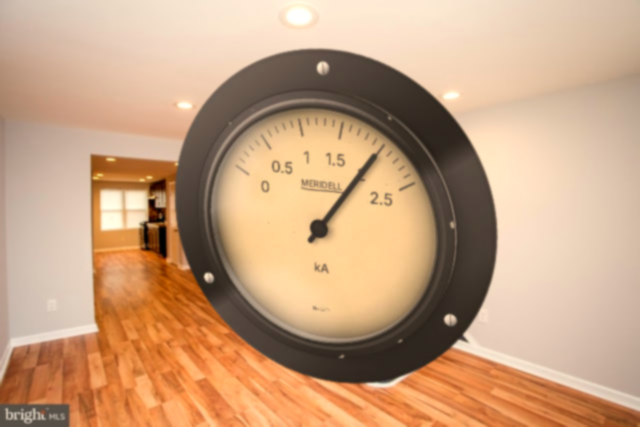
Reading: 2 kA
